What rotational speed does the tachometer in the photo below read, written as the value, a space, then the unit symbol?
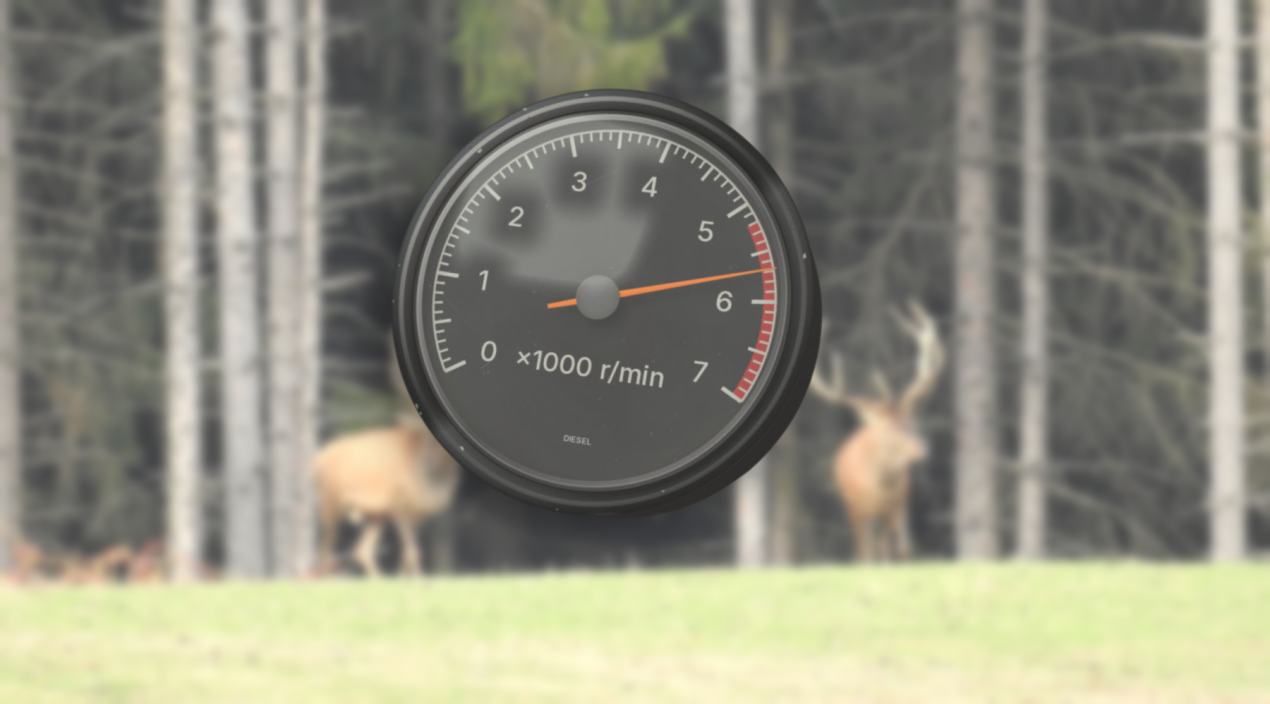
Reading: 5700 rpm
